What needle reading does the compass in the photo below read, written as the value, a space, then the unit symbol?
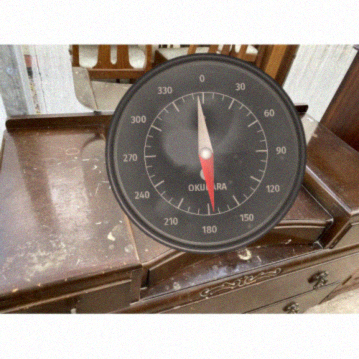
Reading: 175 °
